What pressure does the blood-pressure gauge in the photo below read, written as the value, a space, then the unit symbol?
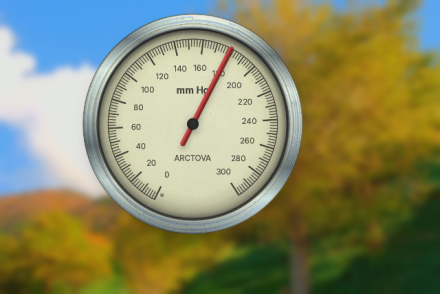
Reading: 180 mmHg
